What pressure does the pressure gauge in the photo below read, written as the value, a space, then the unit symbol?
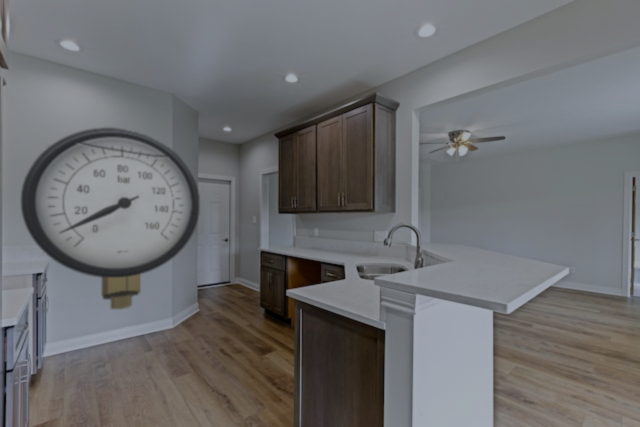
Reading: 10 bar
